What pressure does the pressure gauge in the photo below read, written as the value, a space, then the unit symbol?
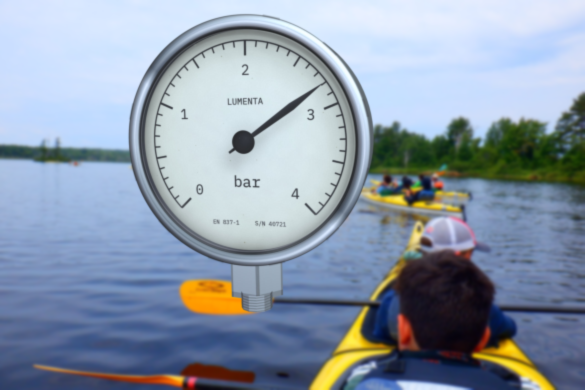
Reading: 2.8 bar
